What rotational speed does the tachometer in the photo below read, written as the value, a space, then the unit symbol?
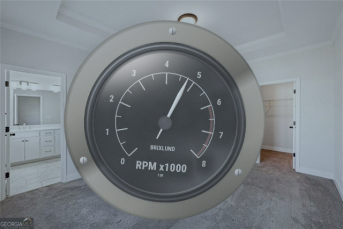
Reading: 4750 rpm
